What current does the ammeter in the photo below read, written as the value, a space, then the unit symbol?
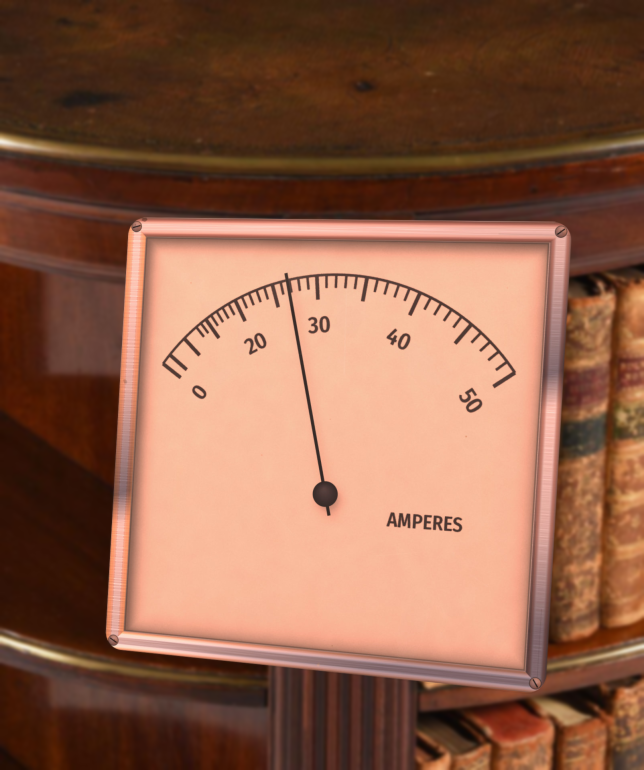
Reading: 27 A
